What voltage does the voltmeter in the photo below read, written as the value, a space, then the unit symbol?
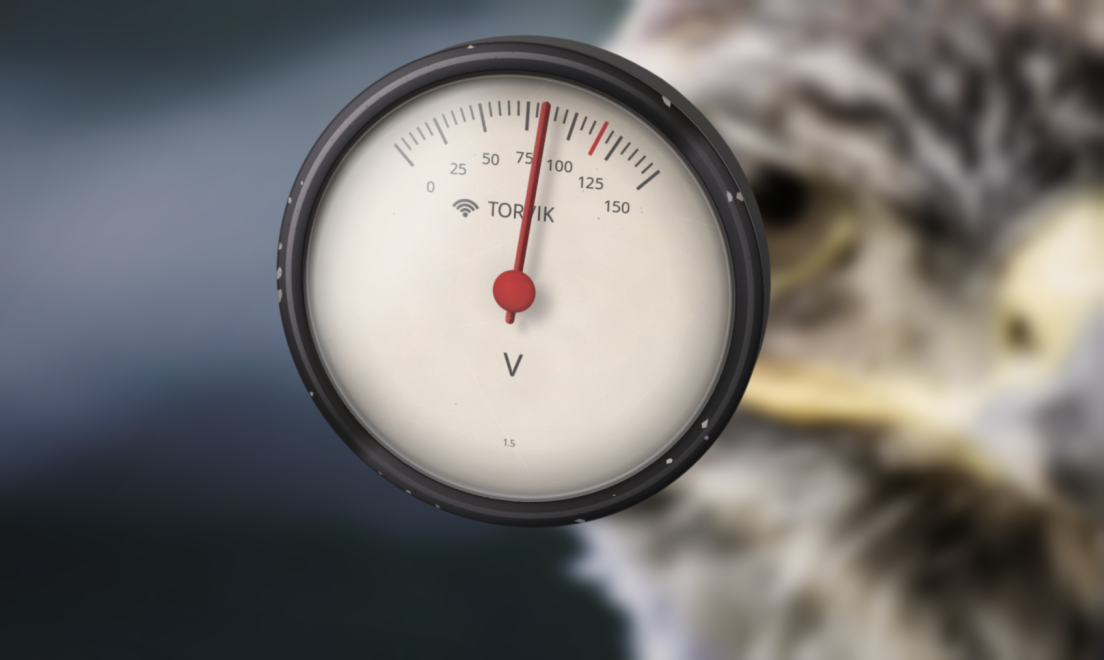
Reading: 85 V
